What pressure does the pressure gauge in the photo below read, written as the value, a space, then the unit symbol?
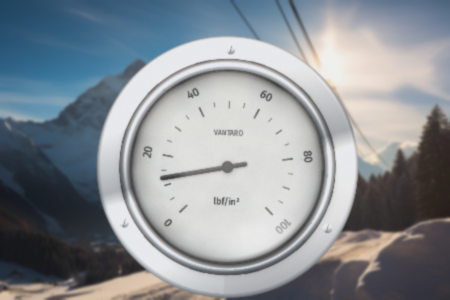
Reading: 12.5 psi
